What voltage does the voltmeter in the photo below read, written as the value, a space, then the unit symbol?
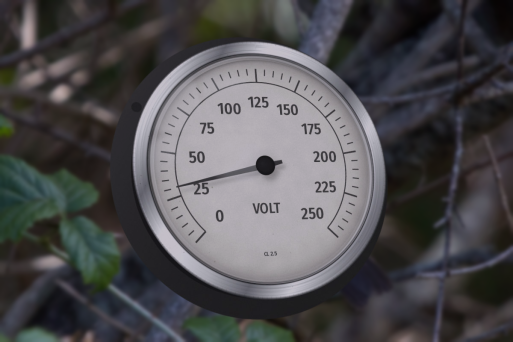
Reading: 30 V
